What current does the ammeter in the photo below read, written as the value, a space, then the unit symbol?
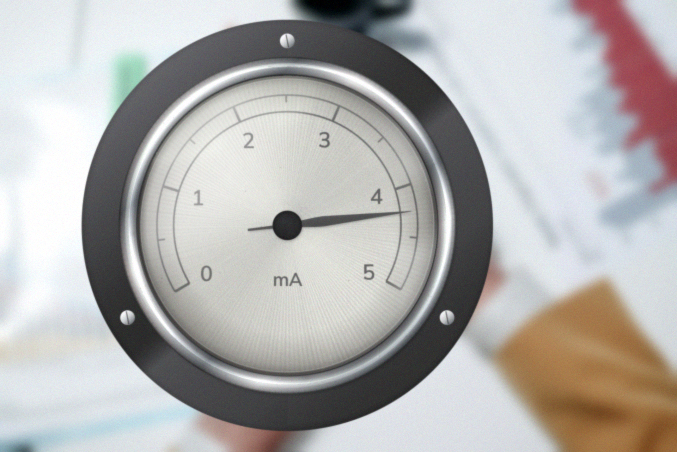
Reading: 4.25 mA
